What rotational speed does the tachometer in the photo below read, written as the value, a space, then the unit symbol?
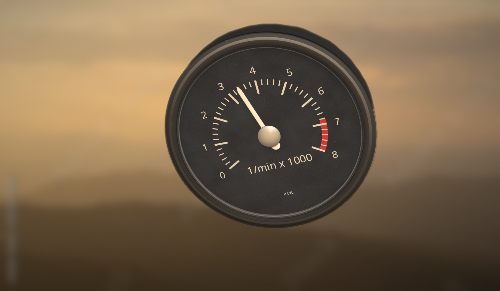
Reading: 3400 rpm
